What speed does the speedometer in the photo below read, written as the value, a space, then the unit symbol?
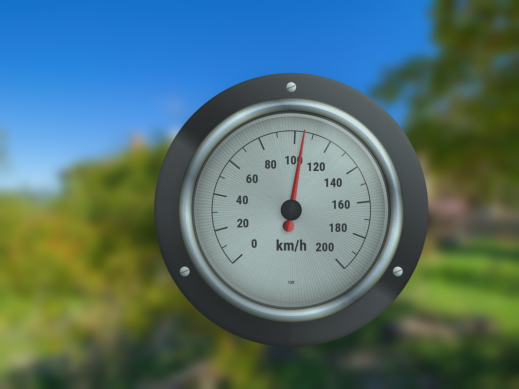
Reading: 105 km/h
